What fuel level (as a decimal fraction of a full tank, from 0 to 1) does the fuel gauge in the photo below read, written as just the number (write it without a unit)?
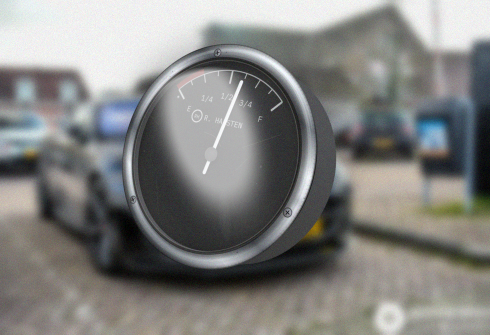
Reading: 0.625
